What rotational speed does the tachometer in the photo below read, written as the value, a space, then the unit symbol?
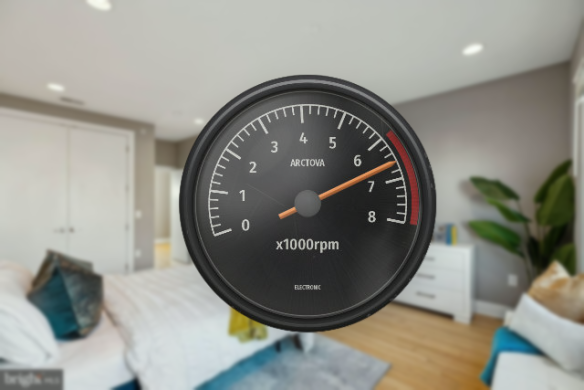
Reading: 6600 rpm
